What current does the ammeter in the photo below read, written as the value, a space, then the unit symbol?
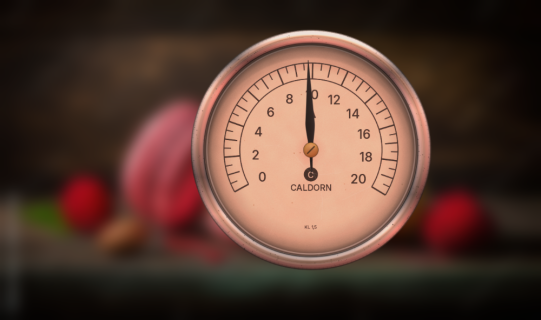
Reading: 9.75 A
